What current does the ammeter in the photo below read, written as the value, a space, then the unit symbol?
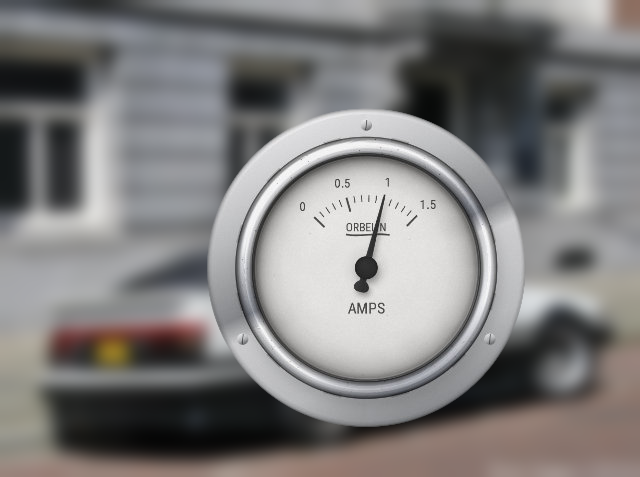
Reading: 1 A
